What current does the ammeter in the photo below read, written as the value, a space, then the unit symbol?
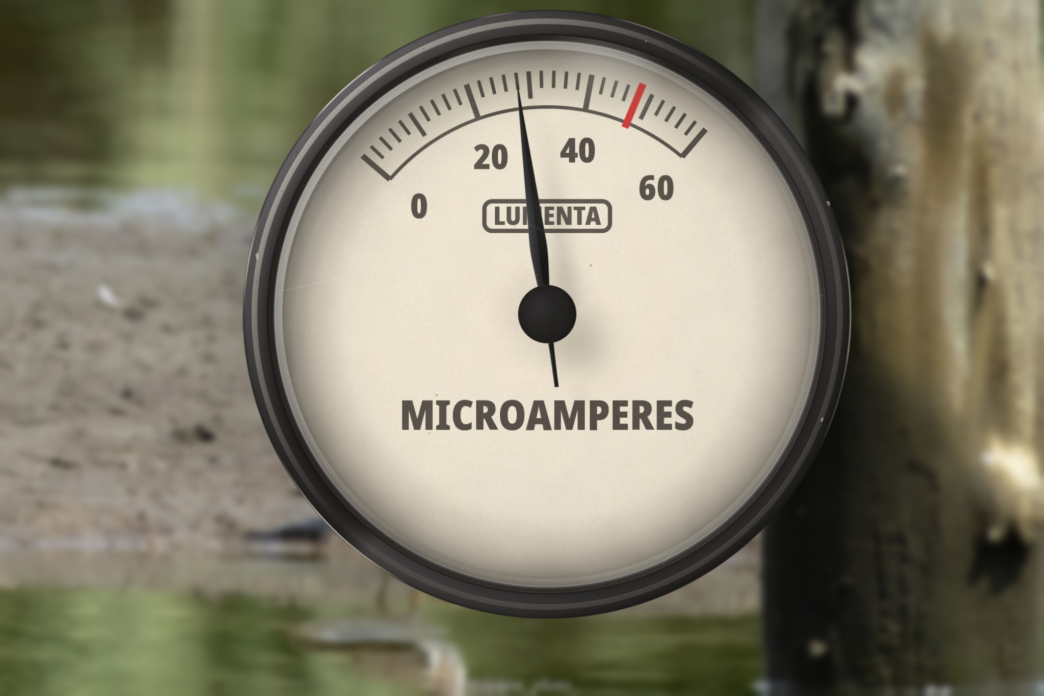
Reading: 28 µA
